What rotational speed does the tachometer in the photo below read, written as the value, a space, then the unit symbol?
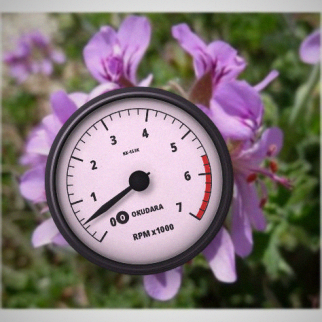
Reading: 500 rpm
